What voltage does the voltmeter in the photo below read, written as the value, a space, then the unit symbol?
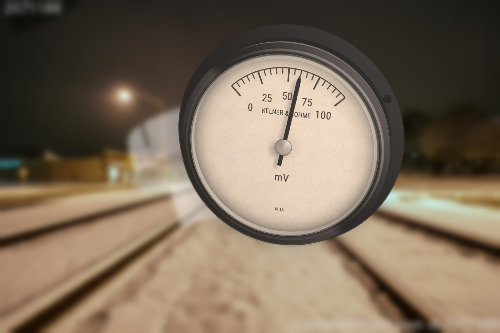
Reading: 60 mV
